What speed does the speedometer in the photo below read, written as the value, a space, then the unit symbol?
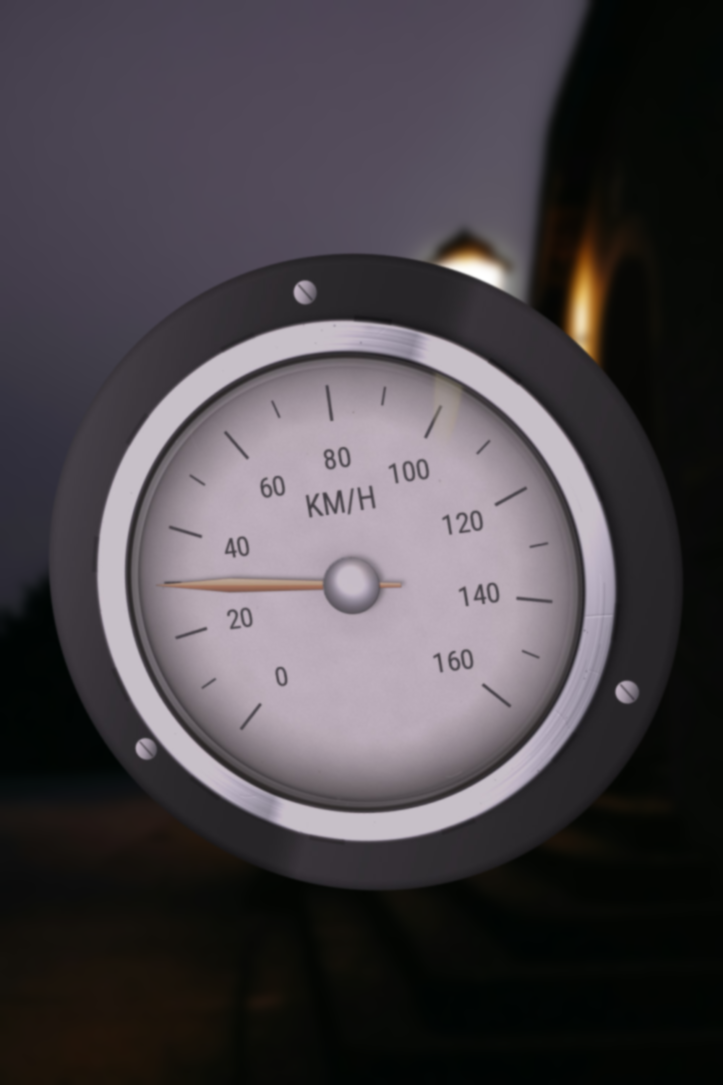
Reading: 30 km/h
